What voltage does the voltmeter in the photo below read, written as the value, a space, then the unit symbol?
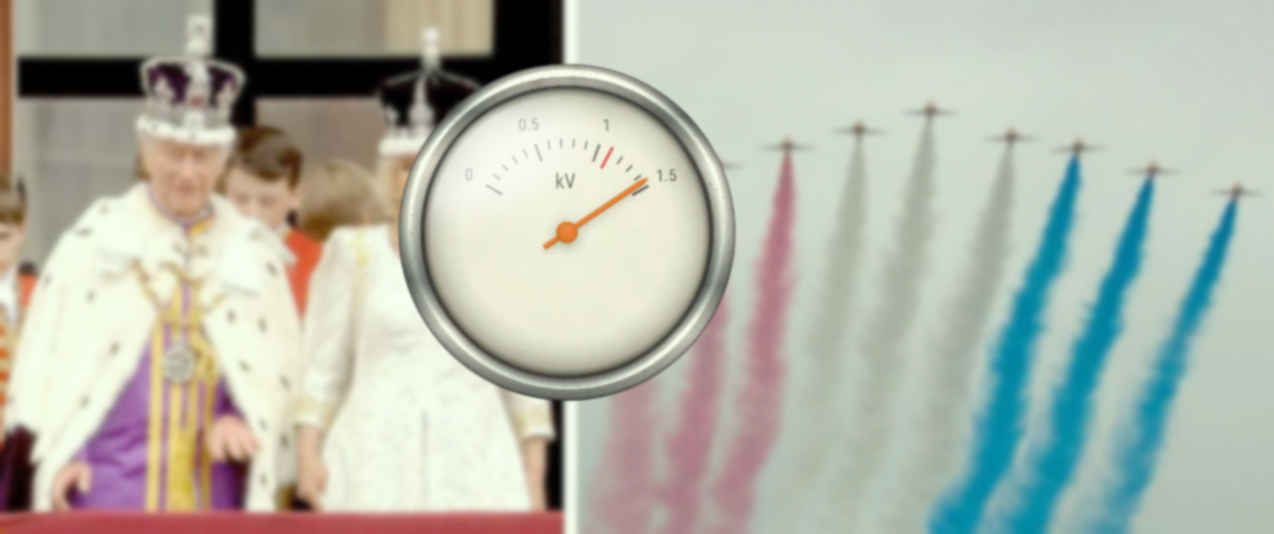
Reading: 1.45 kV
